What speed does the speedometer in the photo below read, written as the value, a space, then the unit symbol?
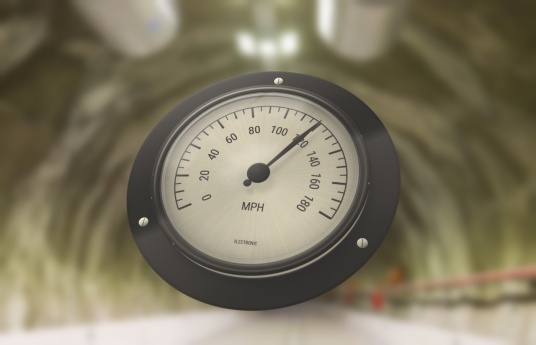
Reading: 120 mph
